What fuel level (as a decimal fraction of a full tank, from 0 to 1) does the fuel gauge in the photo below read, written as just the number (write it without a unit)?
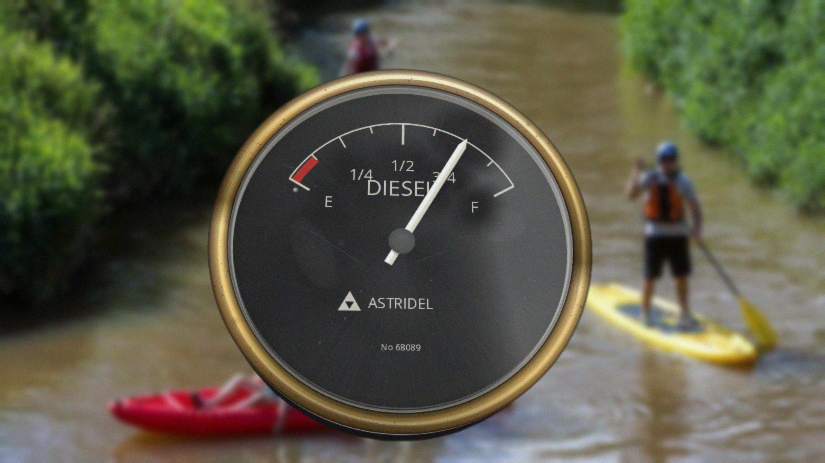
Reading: 0.75
